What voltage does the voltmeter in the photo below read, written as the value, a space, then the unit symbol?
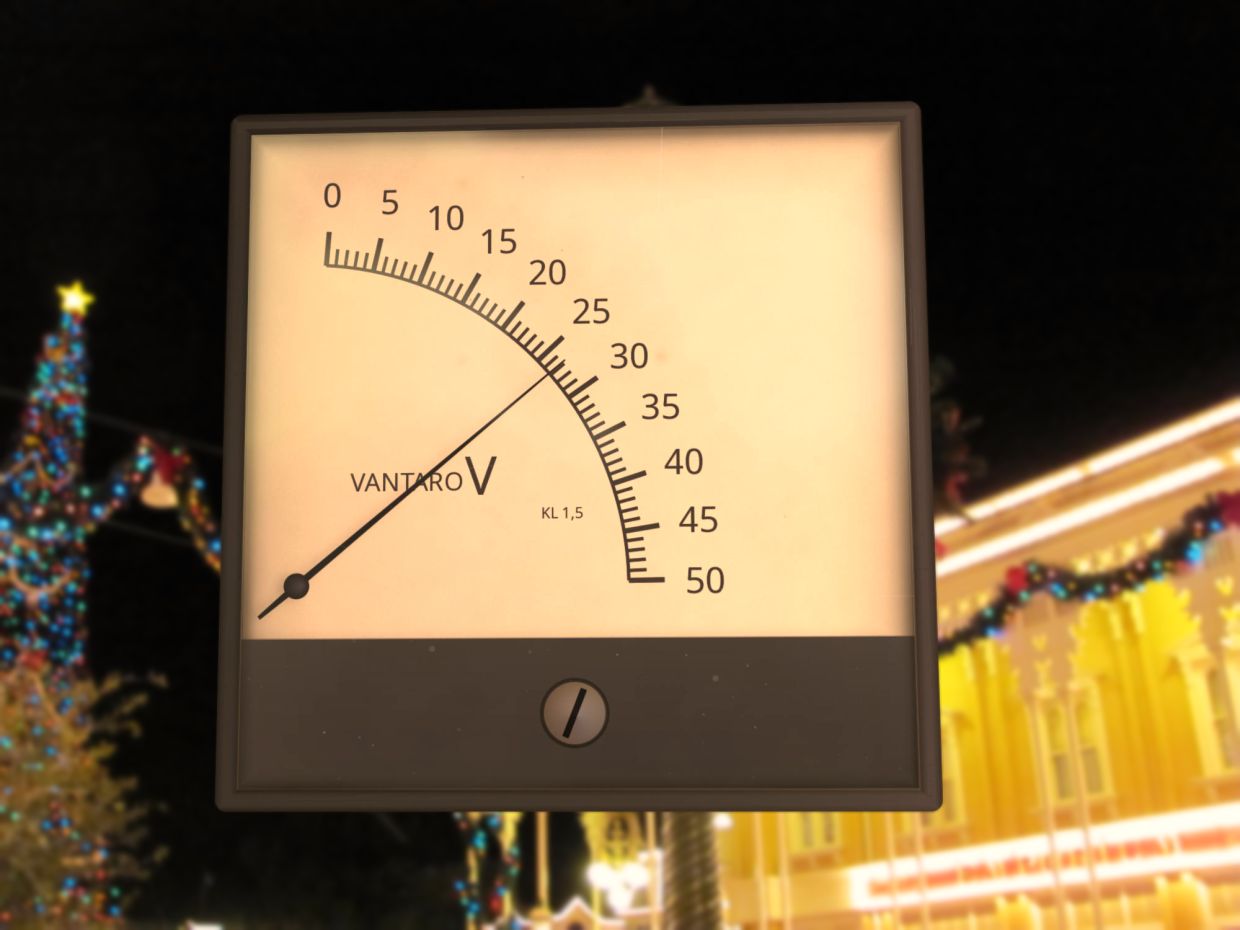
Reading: 27 V
